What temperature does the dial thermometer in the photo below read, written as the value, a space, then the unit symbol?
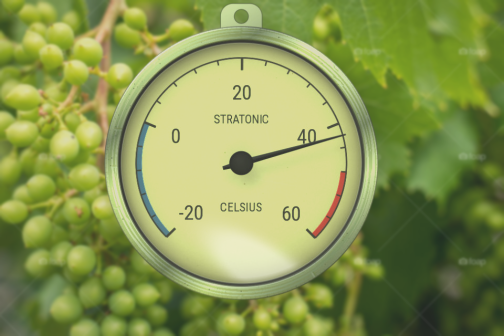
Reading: 42 °C
